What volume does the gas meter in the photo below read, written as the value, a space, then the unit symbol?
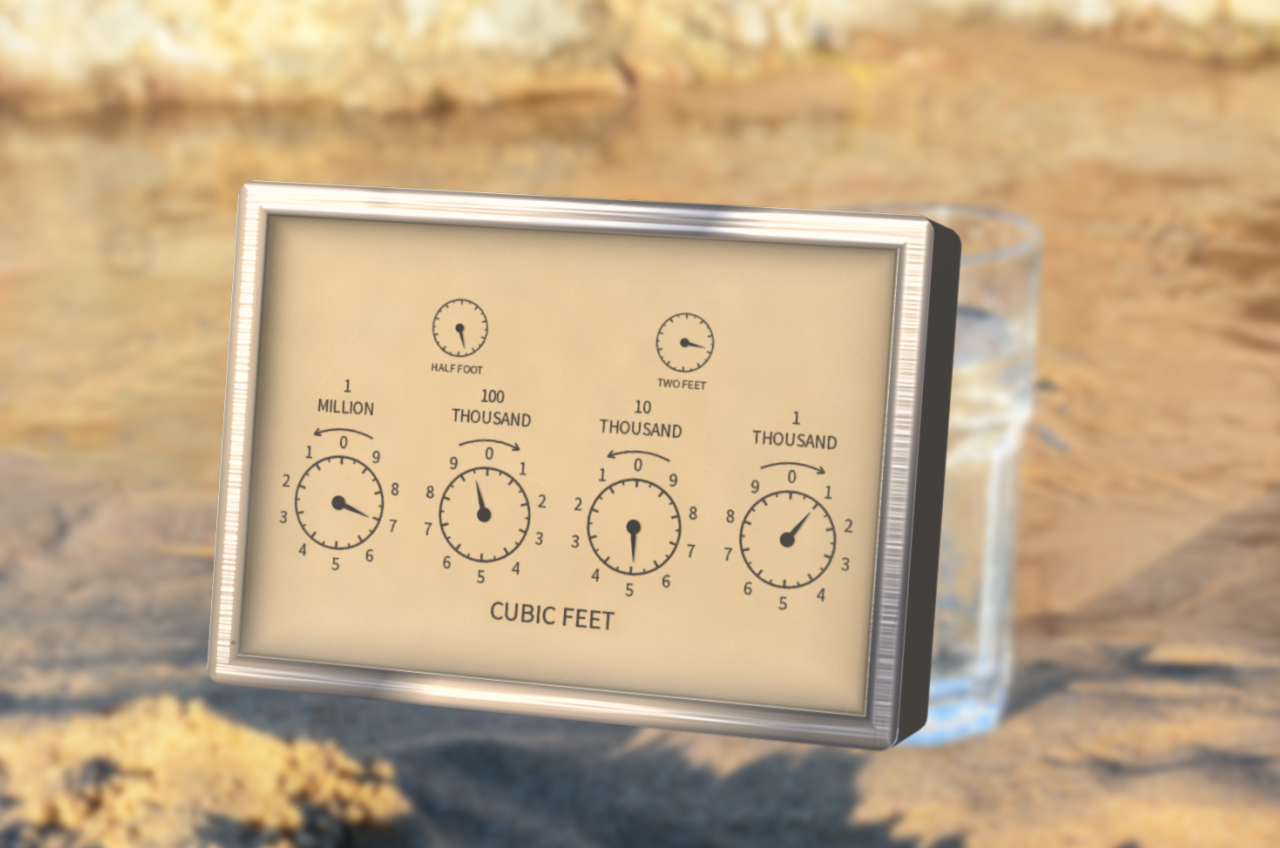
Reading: 695100 ft³
